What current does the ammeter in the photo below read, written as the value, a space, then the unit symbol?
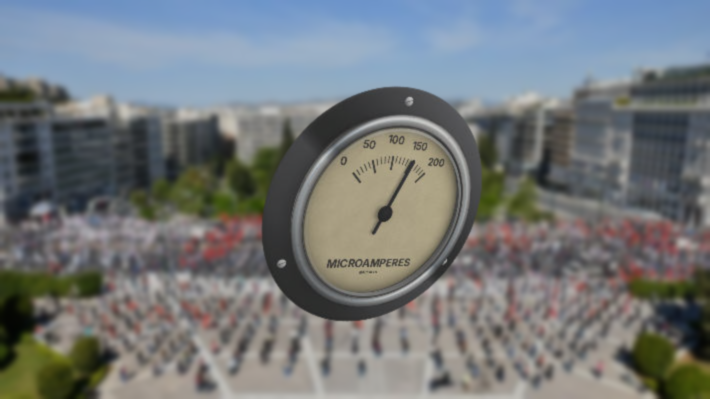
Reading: 150 µA
